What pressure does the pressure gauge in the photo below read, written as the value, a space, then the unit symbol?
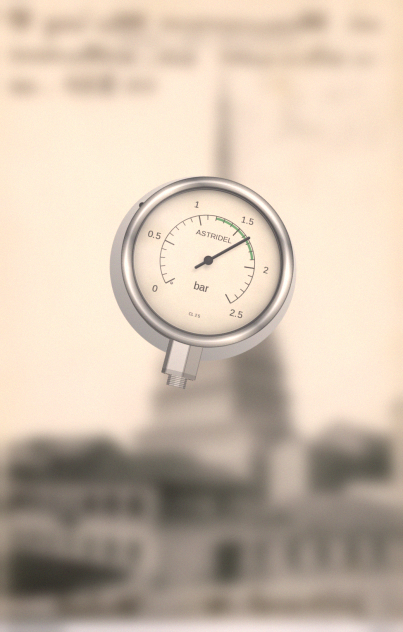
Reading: 1.65 bar
